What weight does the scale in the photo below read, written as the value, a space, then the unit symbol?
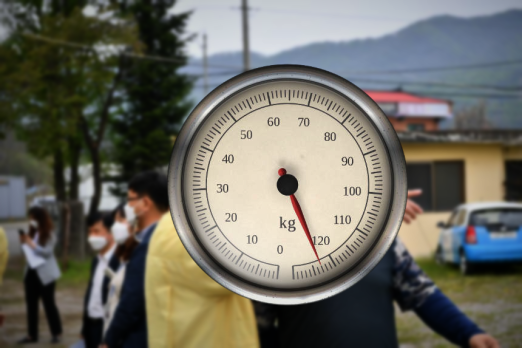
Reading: 123 kg
